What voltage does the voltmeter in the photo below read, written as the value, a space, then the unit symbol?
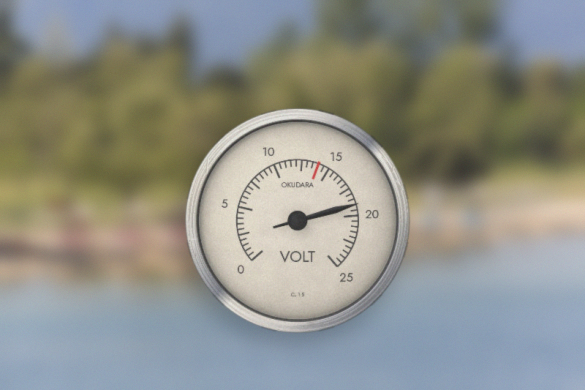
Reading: 19 V
